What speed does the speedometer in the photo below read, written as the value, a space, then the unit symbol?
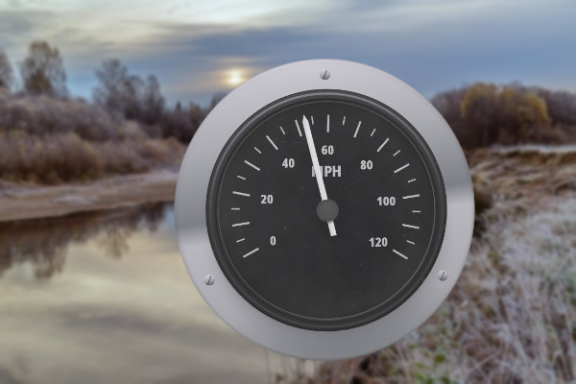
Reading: 52.5 mph
